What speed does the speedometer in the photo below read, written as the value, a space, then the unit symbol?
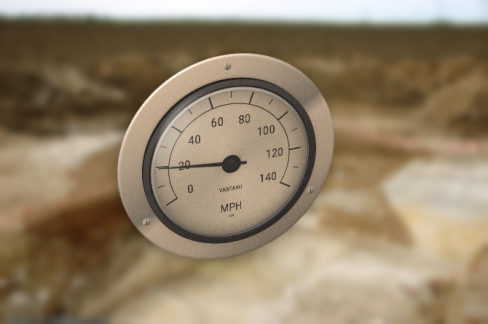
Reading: 20 mph
